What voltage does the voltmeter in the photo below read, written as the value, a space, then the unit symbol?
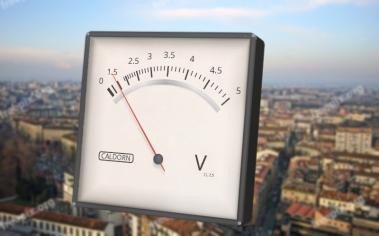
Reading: 1.5 V
